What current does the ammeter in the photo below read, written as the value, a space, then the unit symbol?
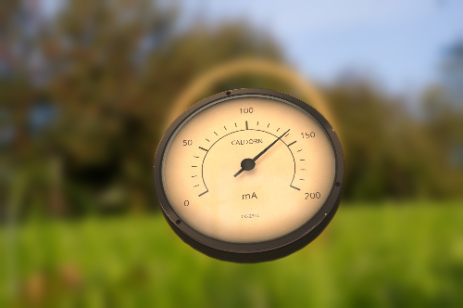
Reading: 140 mA
